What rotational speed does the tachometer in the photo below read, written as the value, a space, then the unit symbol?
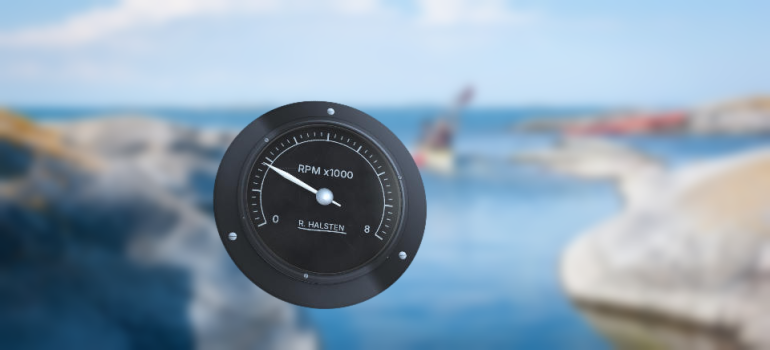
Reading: 1800 rpm
